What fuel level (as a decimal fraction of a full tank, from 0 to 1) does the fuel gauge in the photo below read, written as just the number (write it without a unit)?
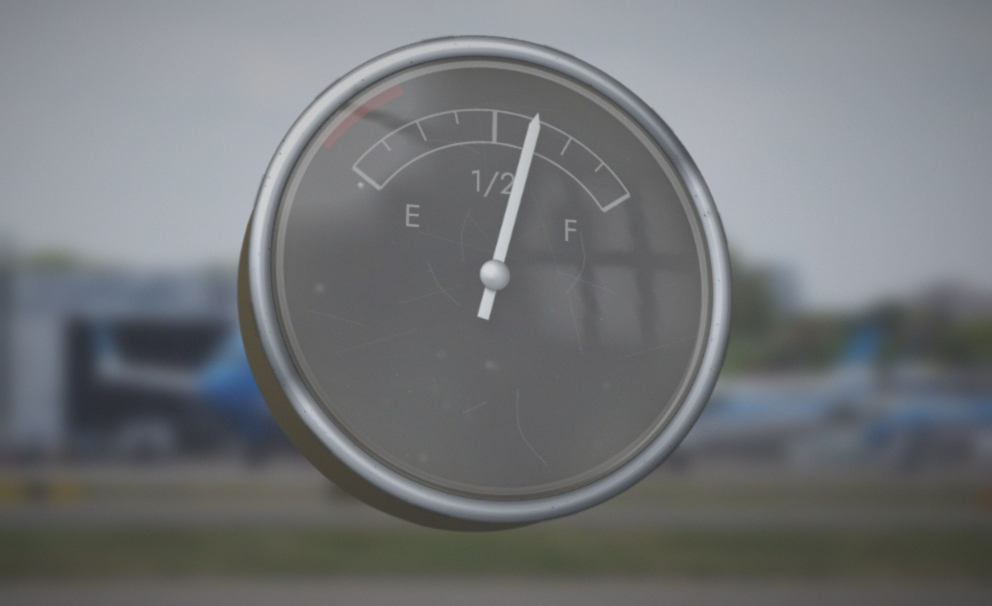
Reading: 0.625
